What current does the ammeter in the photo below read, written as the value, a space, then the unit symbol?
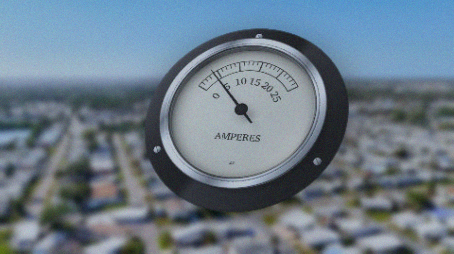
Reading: 4 A
